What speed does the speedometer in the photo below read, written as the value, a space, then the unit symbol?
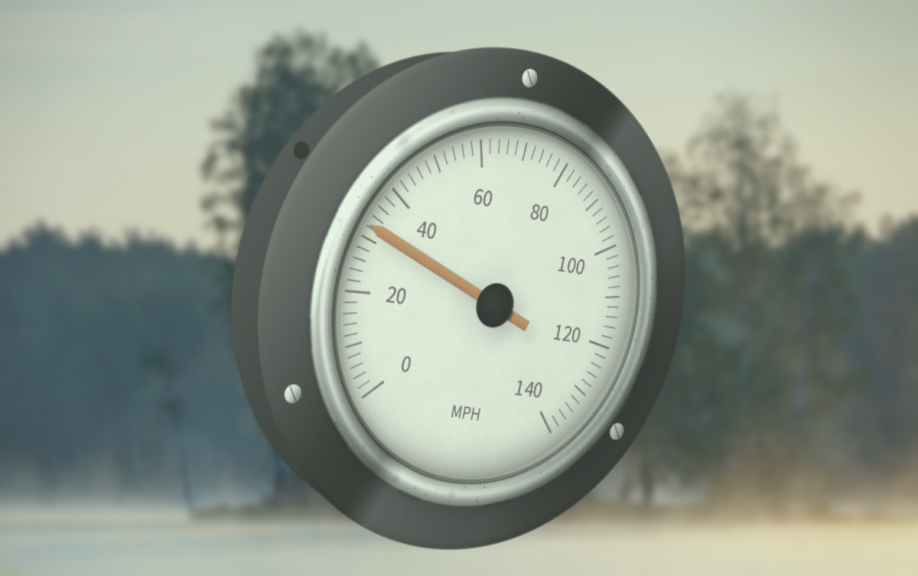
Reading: 32 mph
